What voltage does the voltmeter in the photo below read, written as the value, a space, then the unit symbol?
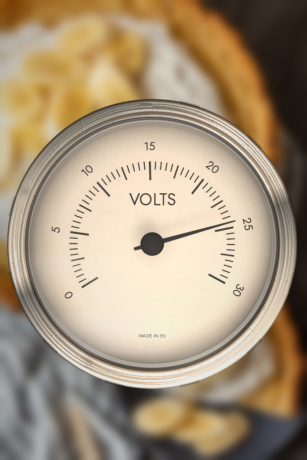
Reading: 24.5 V
